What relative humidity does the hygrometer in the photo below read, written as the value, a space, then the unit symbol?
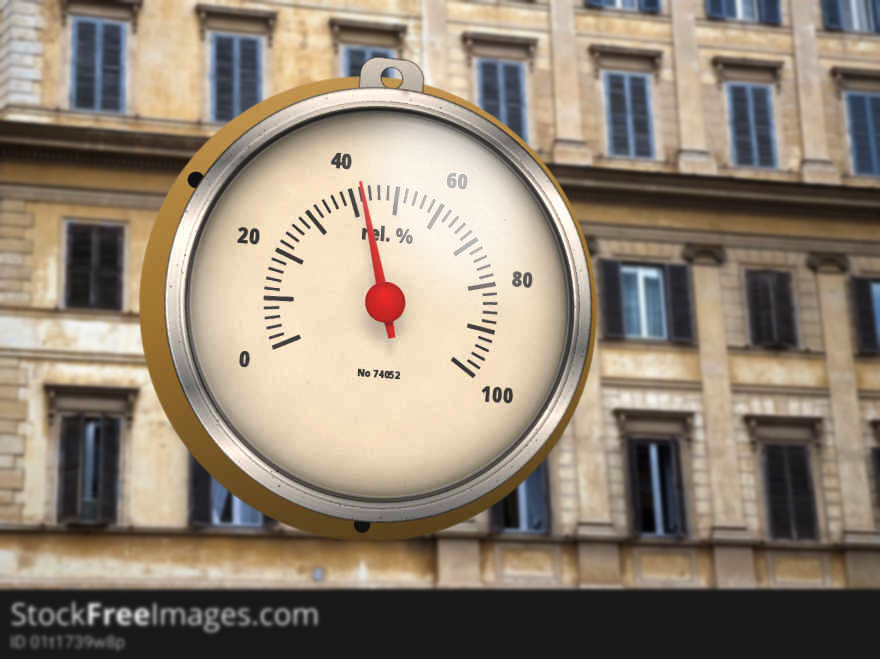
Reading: 42 %
